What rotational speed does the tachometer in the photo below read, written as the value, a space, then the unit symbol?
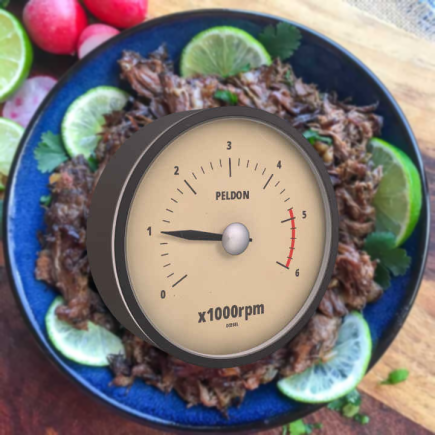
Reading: 1000 rpm
